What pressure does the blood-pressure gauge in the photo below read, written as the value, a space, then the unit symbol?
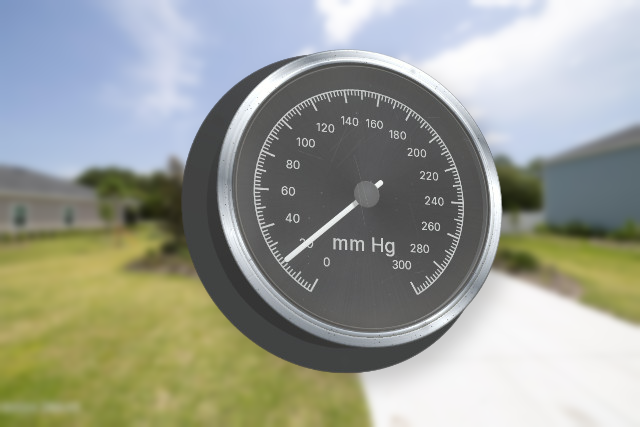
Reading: 20 mmHg
